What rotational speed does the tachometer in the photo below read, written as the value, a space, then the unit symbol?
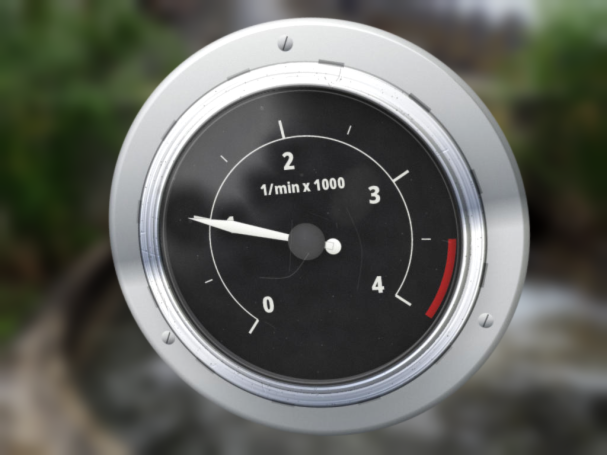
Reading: 1000 rpm
